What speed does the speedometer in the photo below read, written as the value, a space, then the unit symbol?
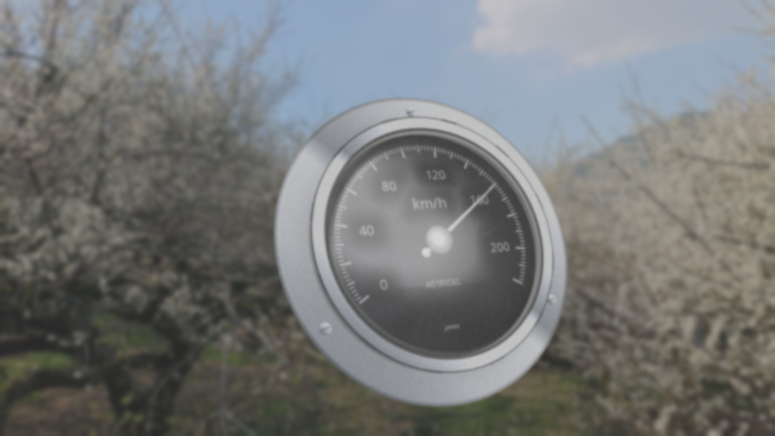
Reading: 160 km/h
